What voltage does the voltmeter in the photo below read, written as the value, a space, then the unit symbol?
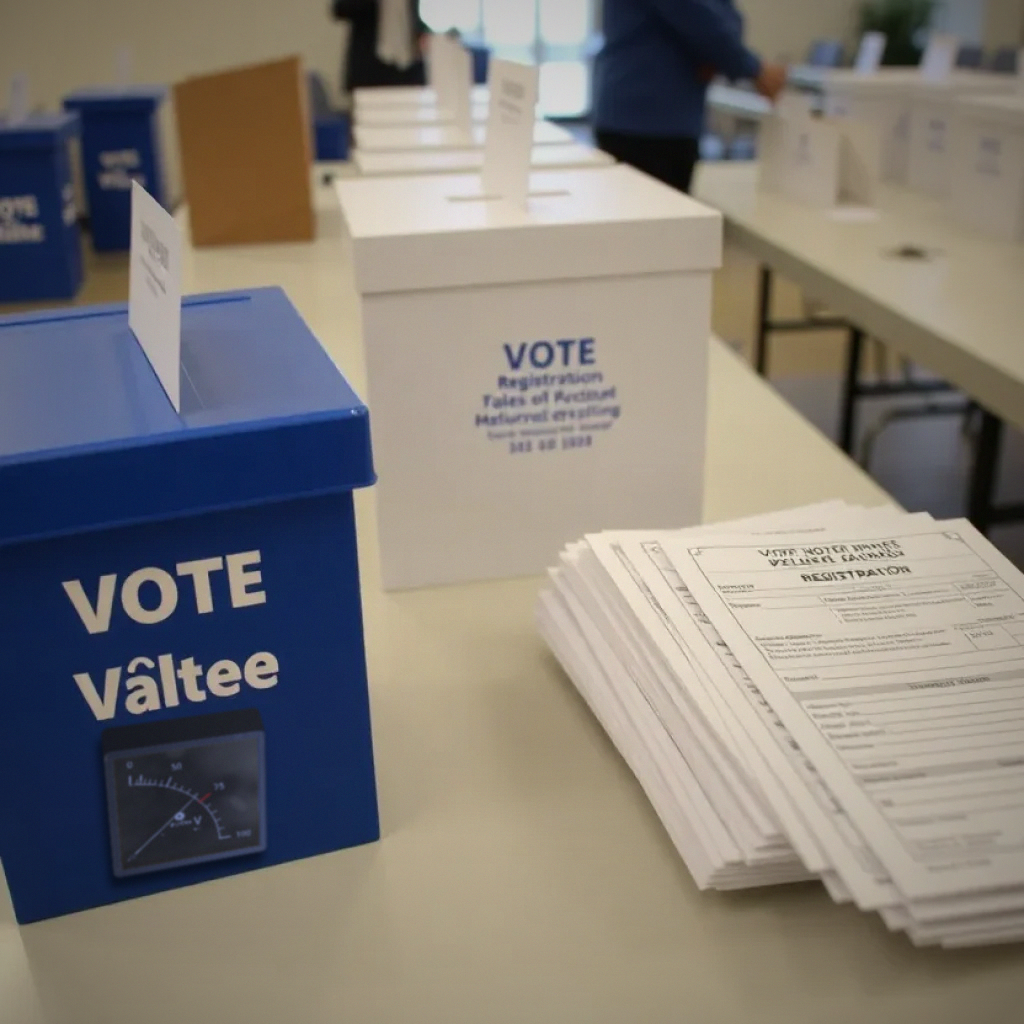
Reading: 70 V
